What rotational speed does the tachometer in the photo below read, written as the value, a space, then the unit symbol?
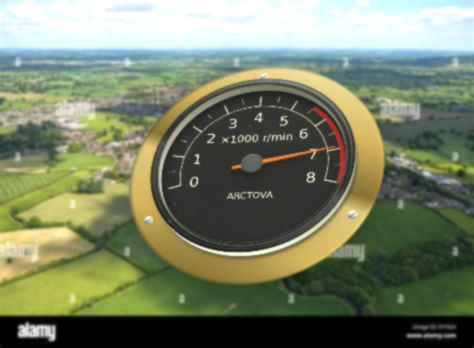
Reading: 7000 rpm
